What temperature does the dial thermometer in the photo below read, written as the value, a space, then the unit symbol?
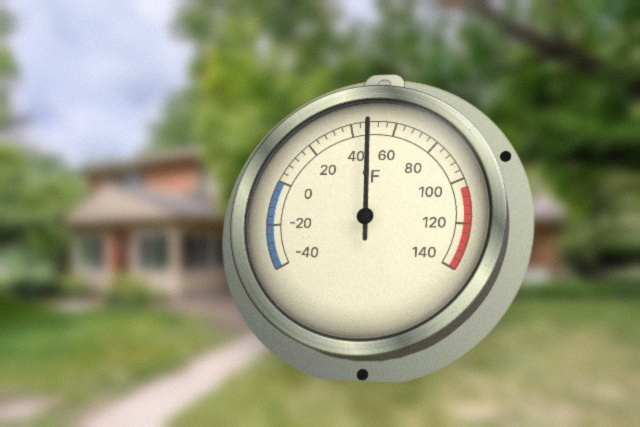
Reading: 48 °F
